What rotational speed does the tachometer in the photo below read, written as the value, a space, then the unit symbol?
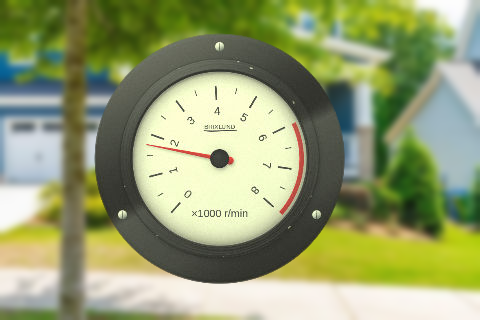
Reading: 1750 rpm
